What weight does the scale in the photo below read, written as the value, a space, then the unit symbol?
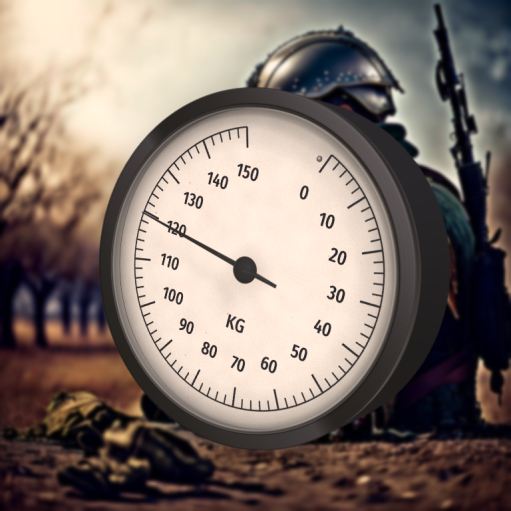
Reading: 120 kg
